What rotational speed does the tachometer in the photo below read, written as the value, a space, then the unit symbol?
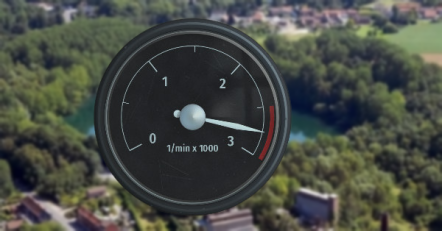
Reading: 2750 rpm
